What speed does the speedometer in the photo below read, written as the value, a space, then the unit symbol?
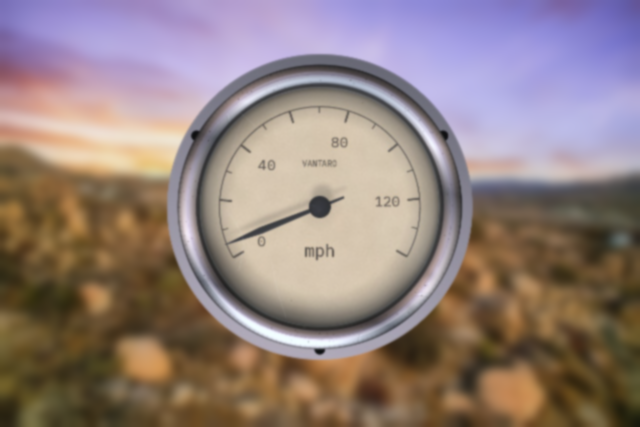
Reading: 5 mph
